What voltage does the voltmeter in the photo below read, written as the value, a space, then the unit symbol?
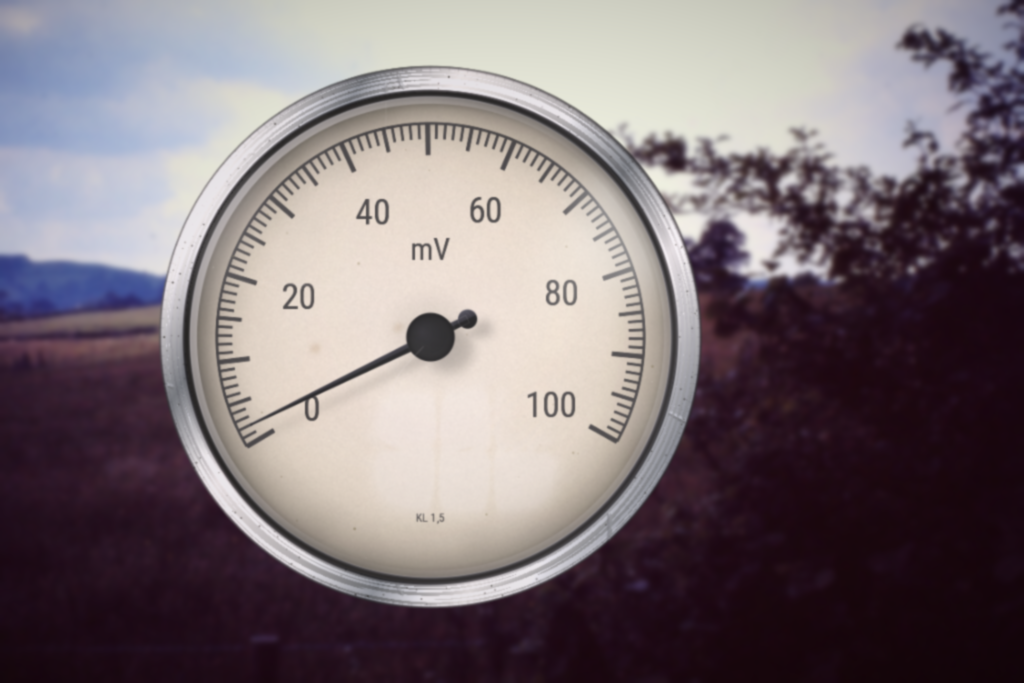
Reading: 2 mV
